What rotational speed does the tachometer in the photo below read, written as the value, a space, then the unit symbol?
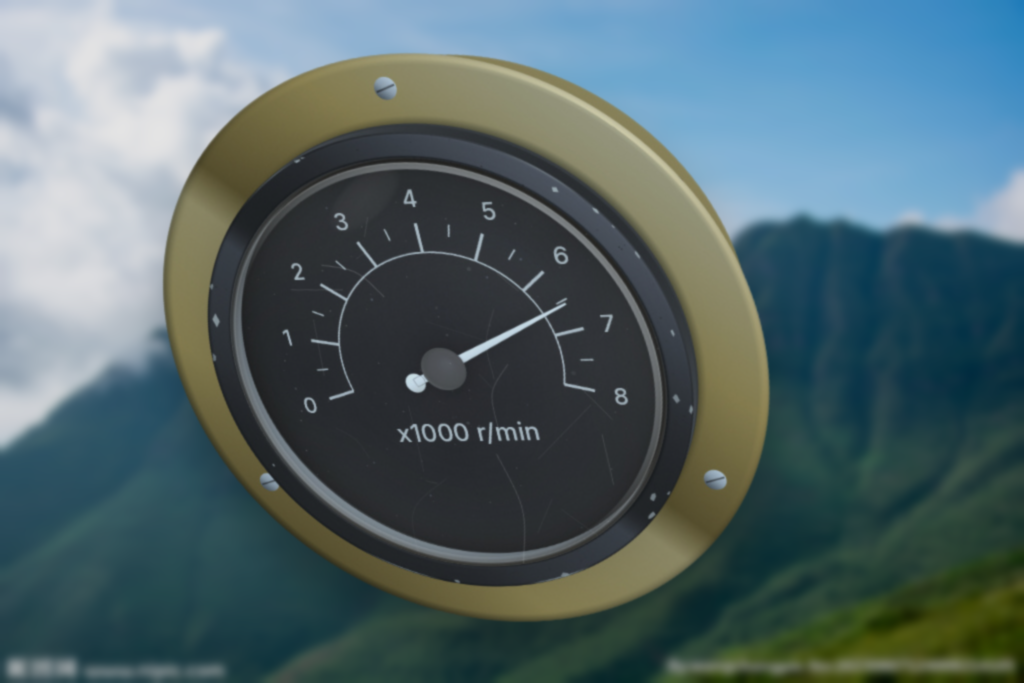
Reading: 6500 rpm
